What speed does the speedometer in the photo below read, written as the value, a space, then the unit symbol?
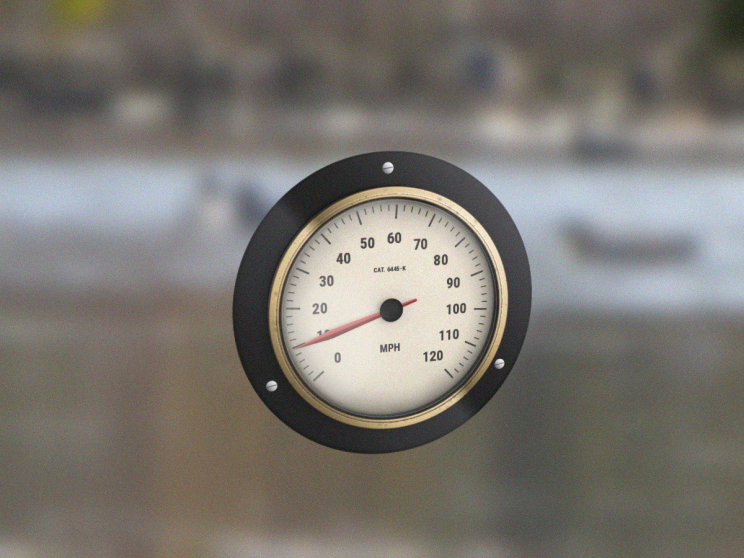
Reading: 10 mph
